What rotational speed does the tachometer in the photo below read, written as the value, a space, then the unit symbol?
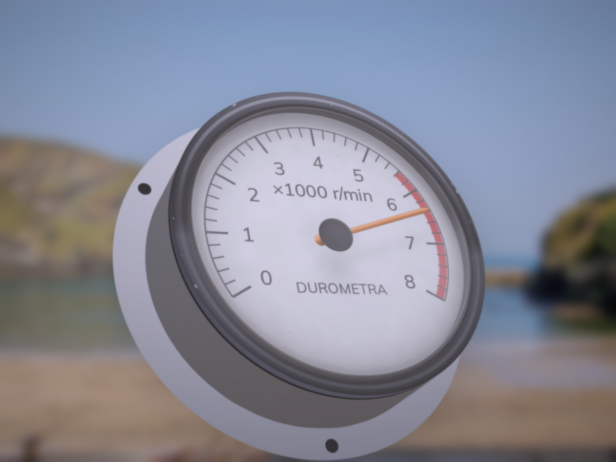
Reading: 6400 rpm
